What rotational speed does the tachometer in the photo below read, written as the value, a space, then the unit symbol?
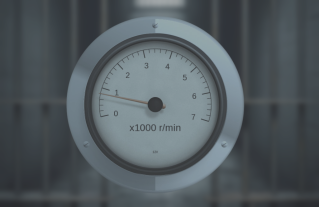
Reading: 800 rpm
